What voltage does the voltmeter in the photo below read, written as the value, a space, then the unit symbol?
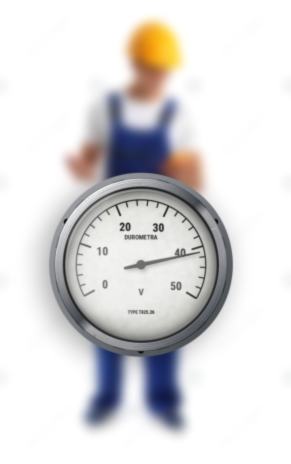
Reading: 41 V
